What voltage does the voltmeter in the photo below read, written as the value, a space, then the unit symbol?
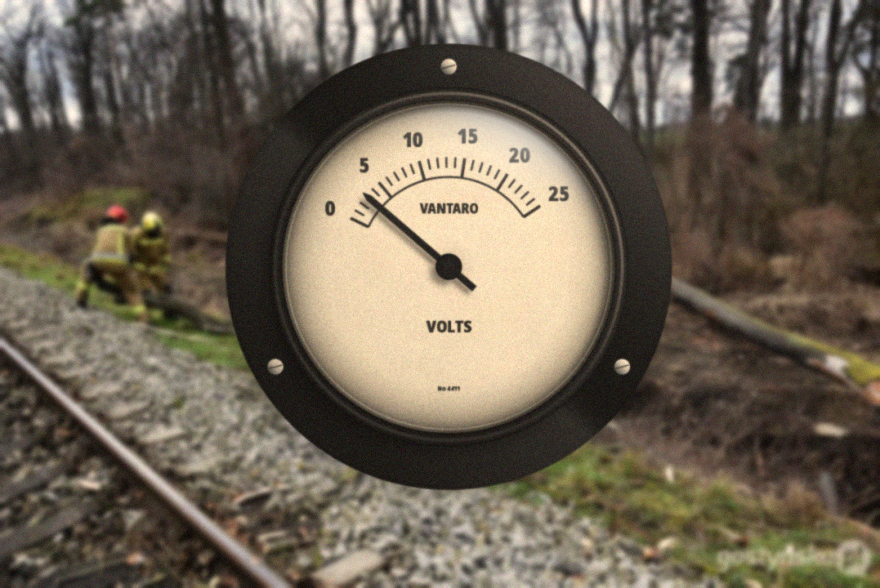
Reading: 3 V
